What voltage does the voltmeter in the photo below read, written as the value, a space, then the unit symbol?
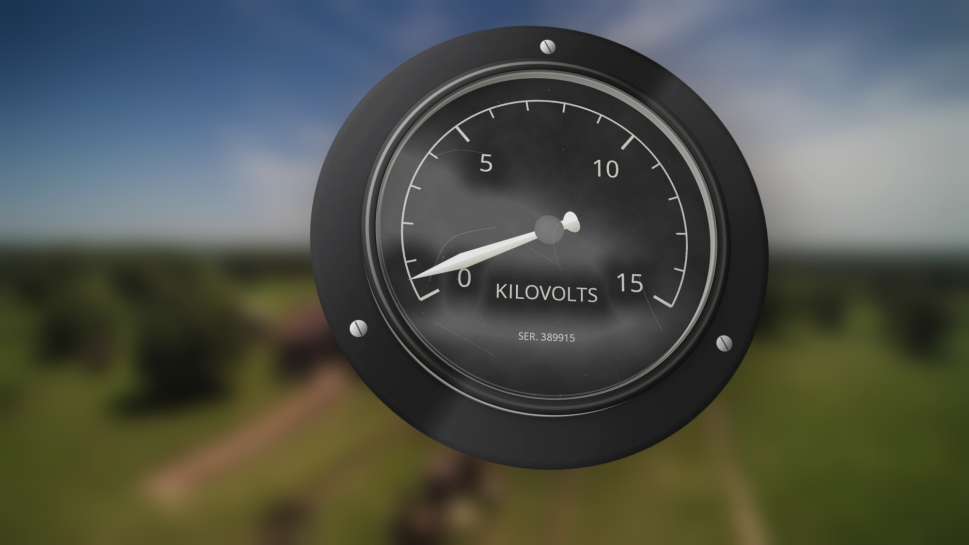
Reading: 0.5 kV
